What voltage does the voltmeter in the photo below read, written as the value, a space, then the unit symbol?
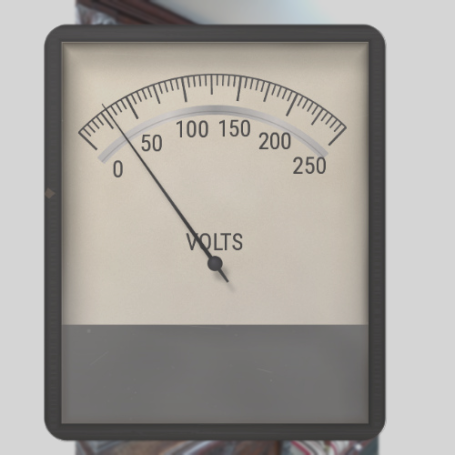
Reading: 30 V
